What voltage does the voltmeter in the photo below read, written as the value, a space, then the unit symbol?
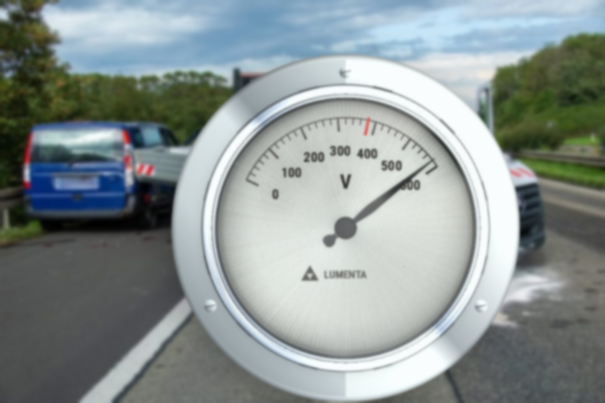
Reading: 580 V
